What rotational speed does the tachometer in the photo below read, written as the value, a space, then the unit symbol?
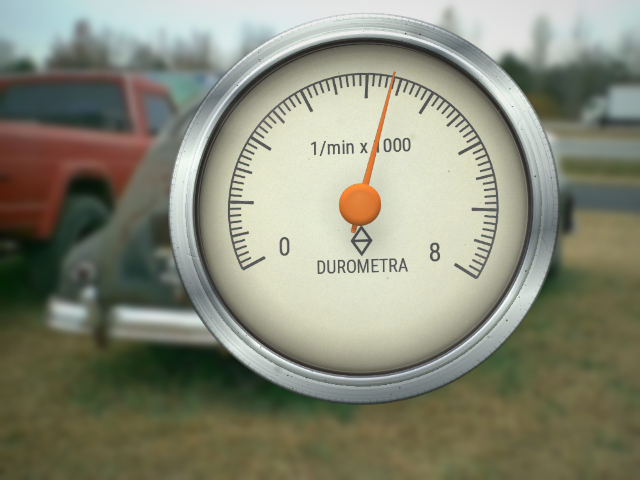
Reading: 4400 rpm
